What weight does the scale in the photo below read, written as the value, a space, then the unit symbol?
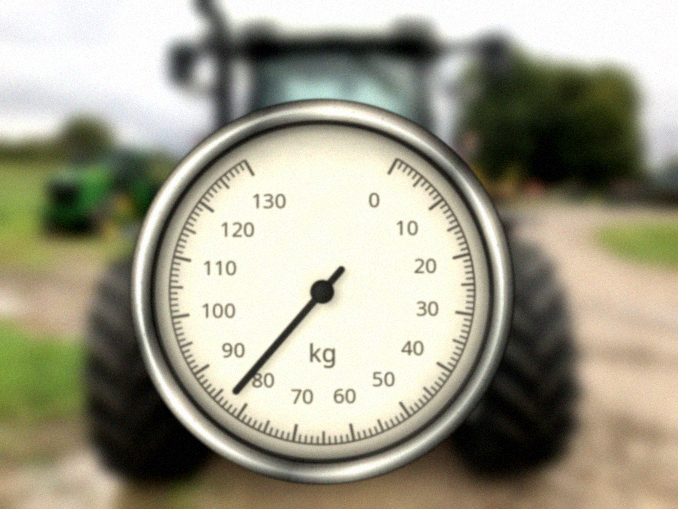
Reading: 83 kg
